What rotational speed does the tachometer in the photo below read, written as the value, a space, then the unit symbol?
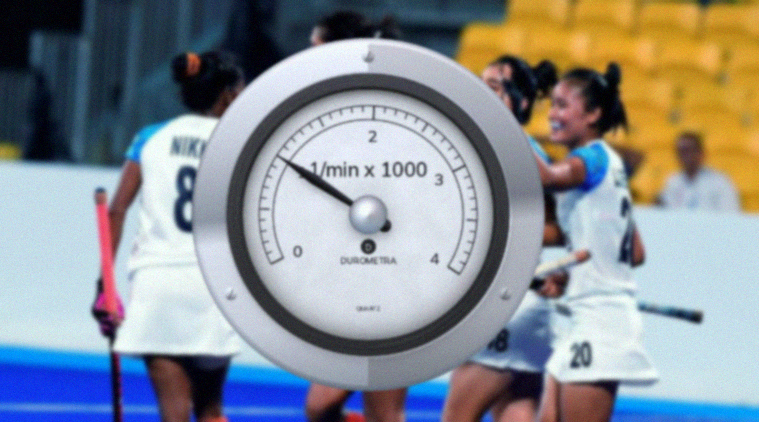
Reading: 1000 rpm
